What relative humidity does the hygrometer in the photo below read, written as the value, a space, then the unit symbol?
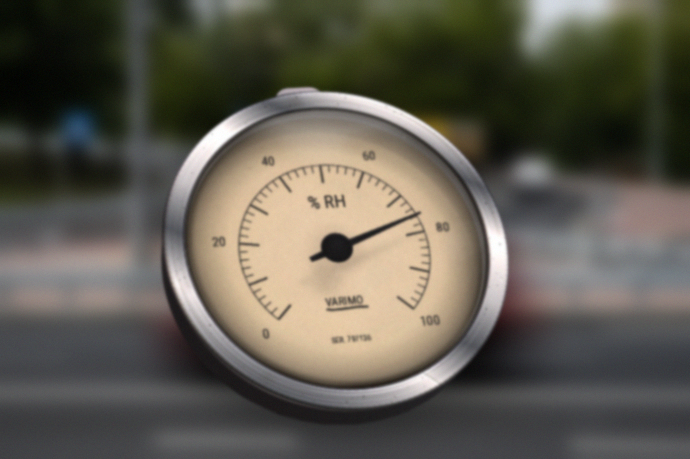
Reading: 76 %
